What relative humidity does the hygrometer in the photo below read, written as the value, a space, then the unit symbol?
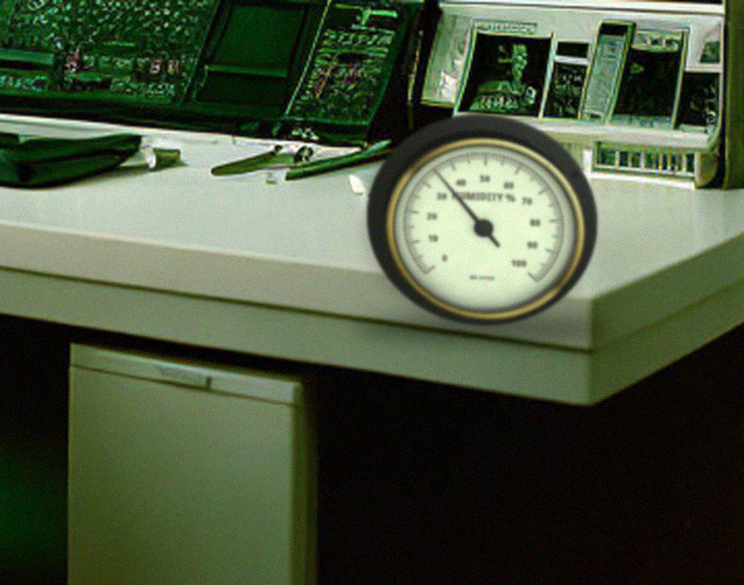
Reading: 35 %
